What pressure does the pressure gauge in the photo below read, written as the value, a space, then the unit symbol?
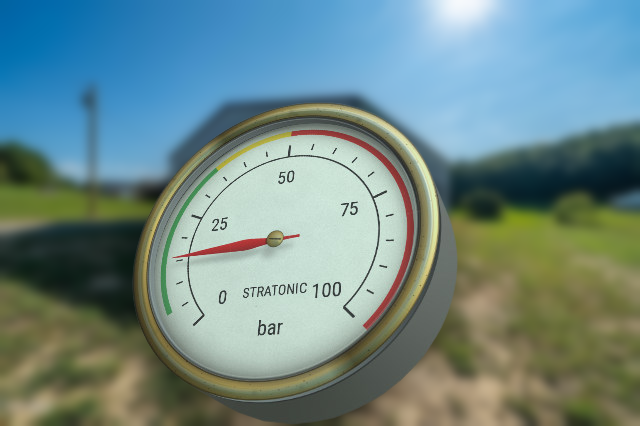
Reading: 15 bar
